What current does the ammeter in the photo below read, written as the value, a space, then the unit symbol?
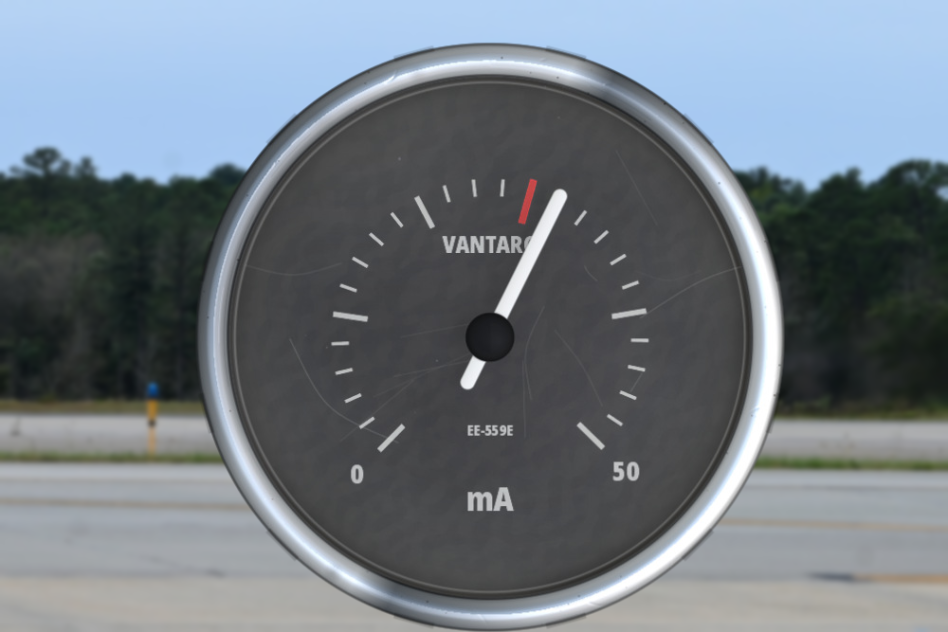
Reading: 30 mA
